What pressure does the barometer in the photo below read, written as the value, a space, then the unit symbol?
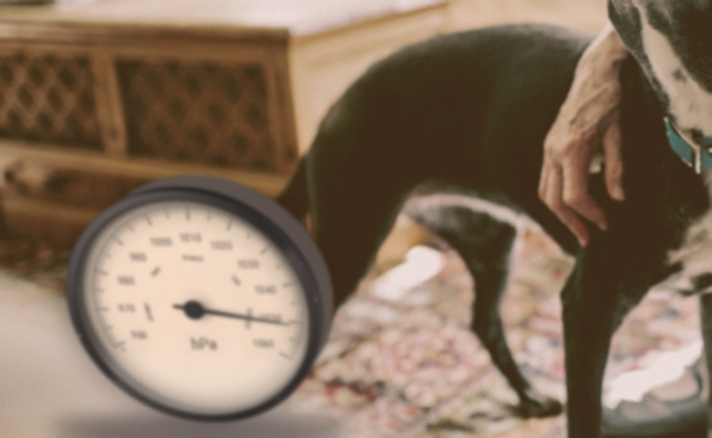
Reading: 1050 hPa
